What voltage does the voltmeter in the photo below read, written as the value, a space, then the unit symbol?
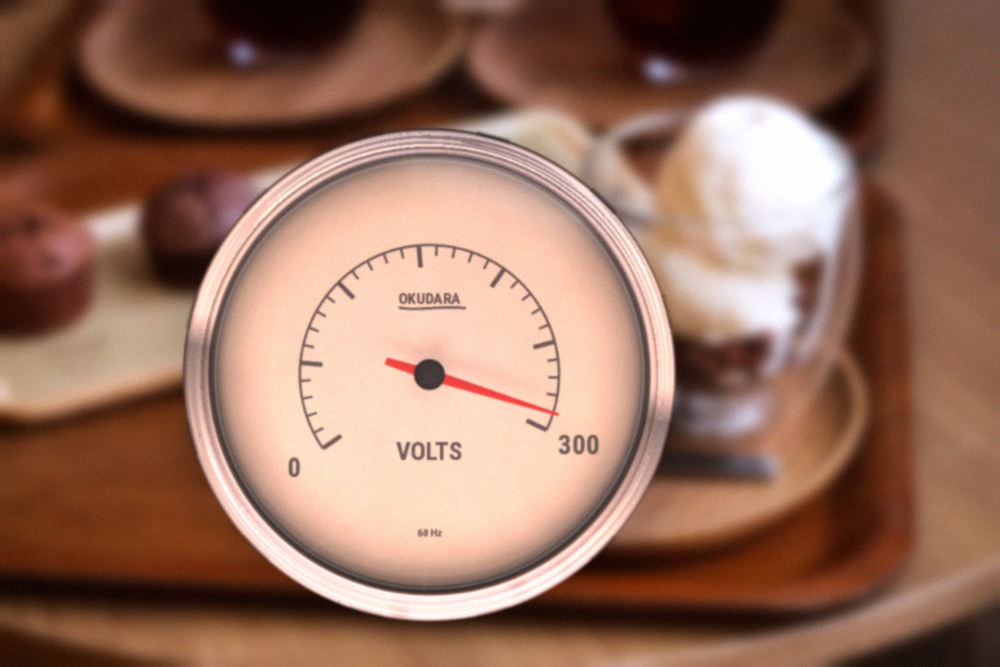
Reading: 290 V
